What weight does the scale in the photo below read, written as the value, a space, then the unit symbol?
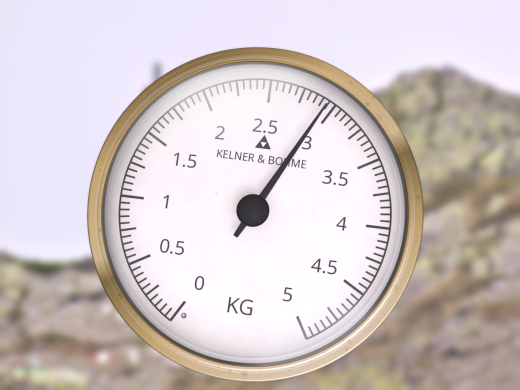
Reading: 2.95 kg
